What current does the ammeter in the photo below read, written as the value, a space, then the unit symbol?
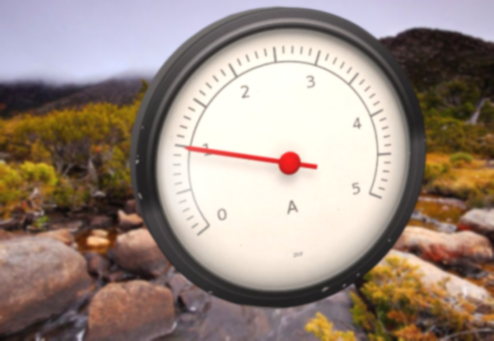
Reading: 1 A
